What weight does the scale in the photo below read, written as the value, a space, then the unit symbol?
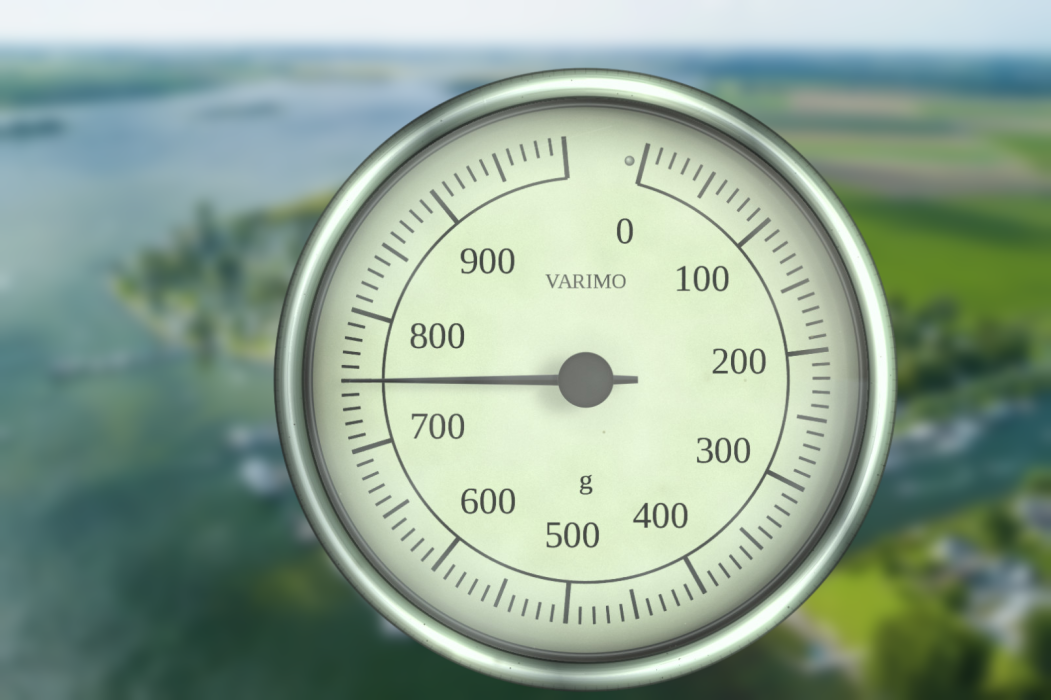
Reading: 750 g
